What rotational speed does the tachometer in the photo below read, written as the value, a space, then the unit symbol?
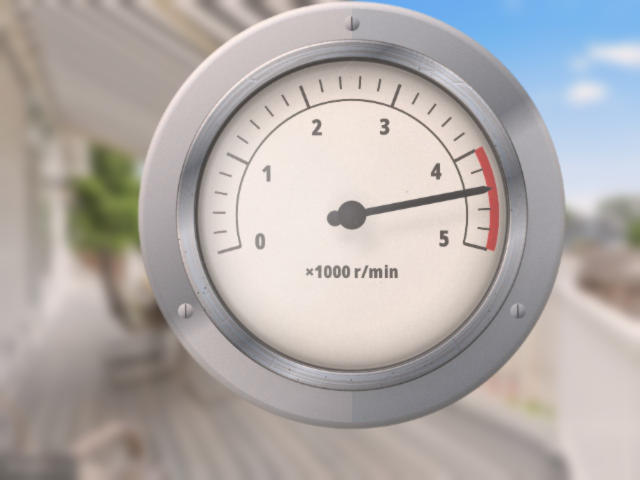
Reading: 4400 rpm
